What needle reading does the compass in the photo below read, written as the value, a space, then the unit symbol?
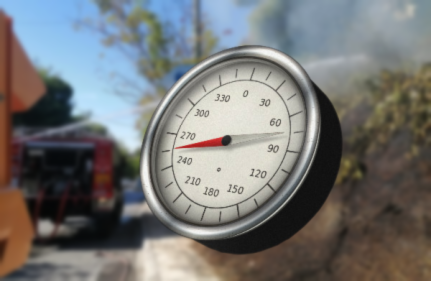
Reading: 255 °
